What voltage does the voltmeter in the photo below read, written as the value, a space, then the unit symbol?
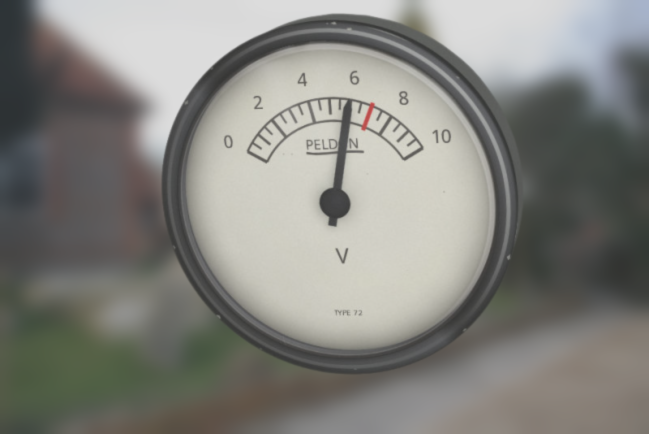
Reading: 6 V
